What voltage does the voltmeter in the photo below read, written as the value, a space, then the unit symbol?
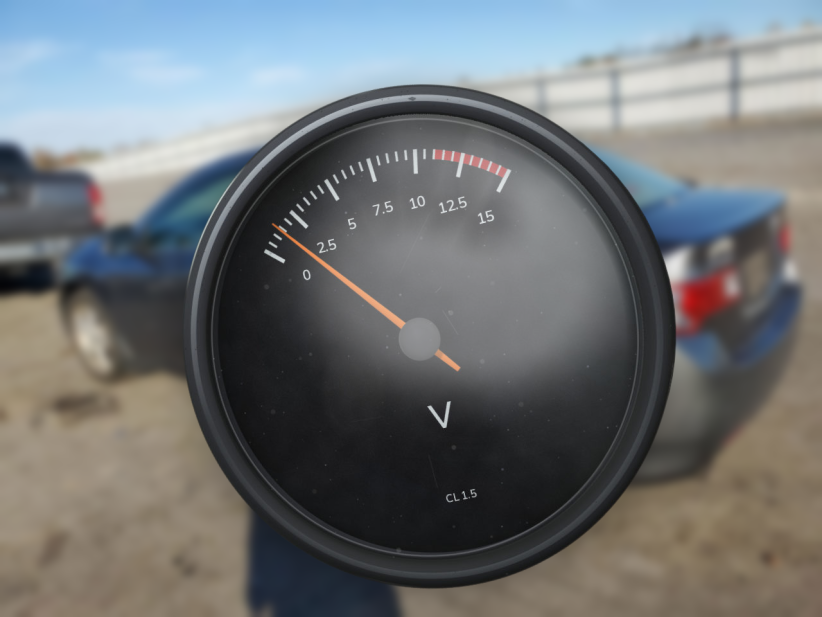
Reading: 1.5 V
